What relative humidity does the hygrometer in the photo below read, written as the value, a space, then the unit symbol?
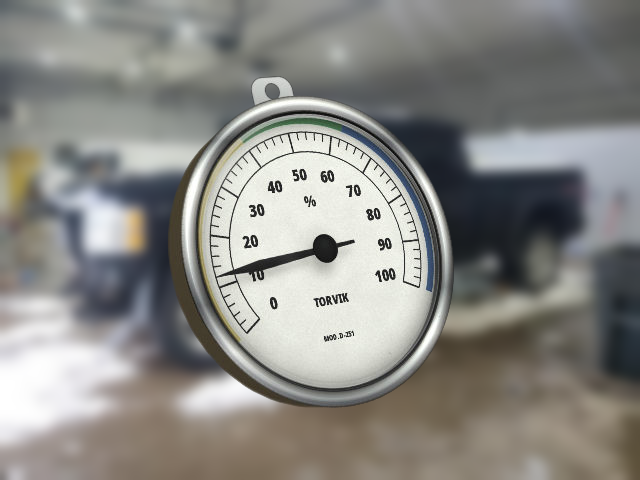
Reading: 12 %
